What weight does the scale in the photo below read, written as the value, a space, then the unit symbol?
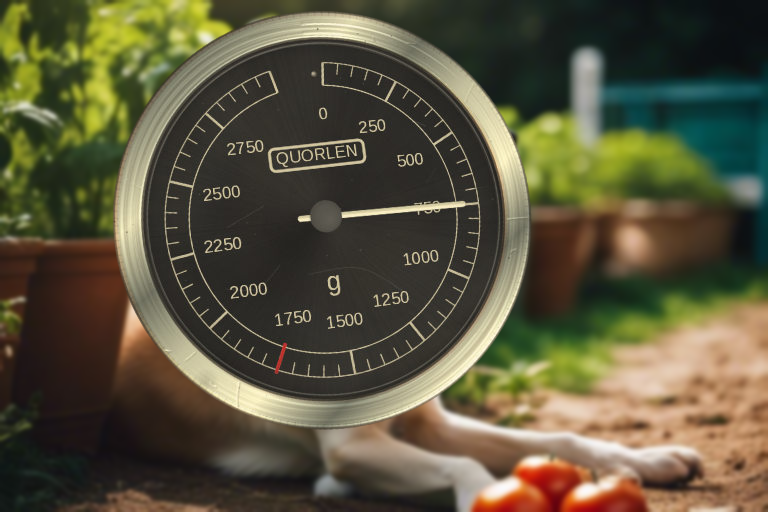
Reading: 750 g
